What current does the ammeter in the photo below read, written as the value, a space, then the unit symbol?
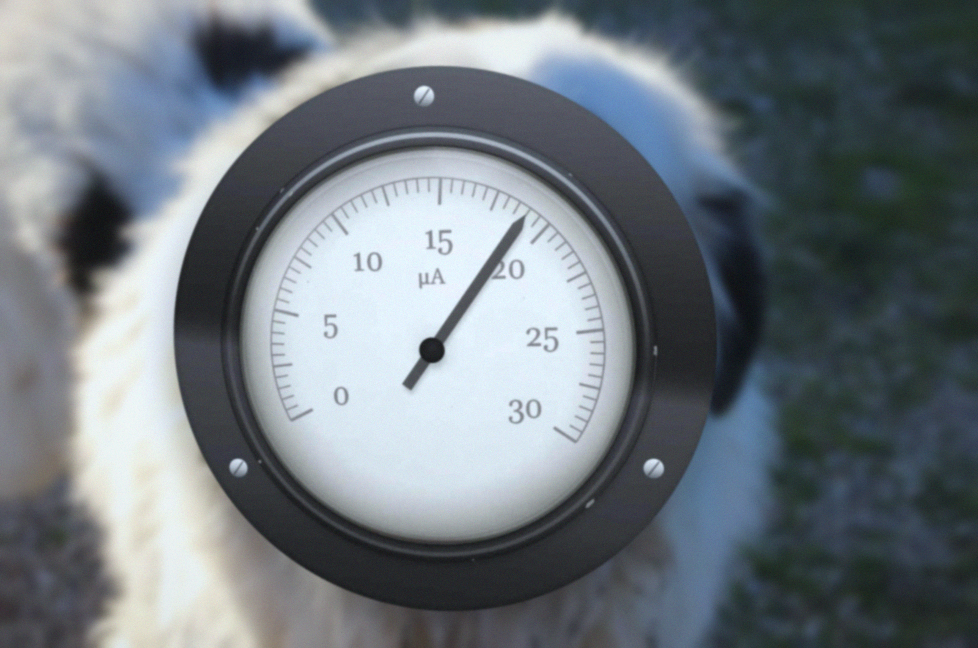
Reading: 19 µA
